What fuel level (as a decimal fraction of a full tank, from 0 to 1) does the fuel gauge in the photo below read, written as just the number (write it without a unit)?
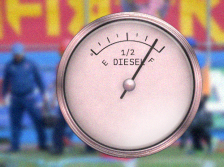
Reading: 0.875
